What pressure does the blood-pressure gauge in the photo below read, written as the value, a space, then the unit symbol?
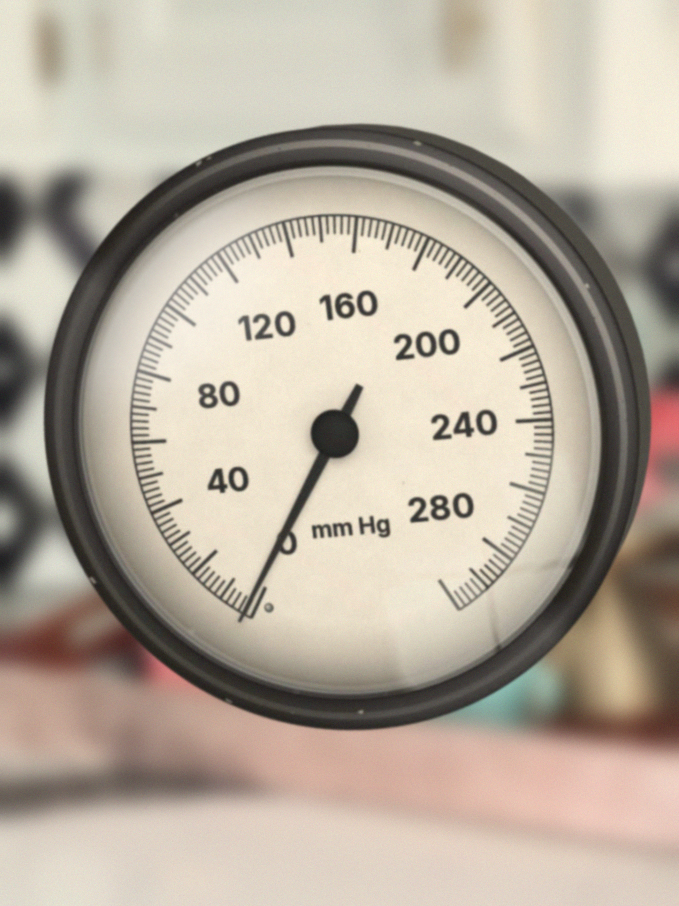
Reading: 2 mmHg
